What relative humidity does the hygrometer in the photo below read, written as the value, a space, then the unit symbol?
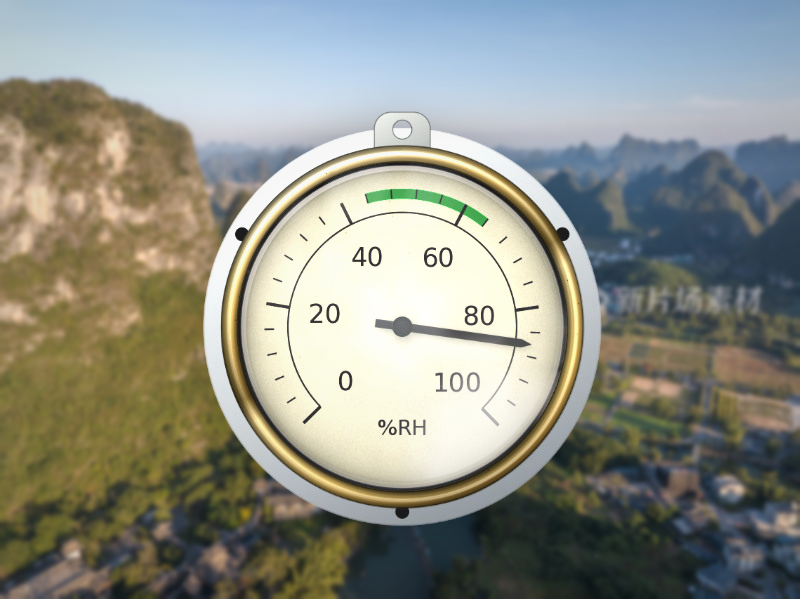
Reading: 86 %
